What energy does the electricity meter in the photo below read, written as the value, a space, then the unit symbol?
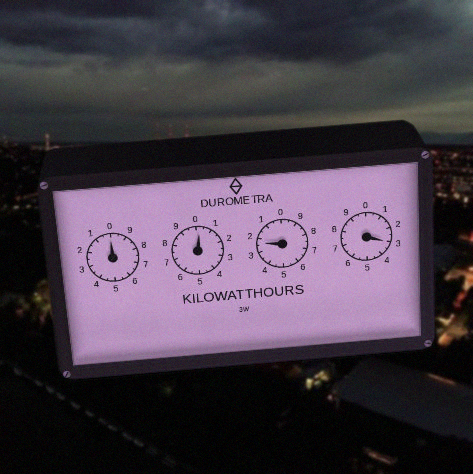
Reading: 23 kWh
